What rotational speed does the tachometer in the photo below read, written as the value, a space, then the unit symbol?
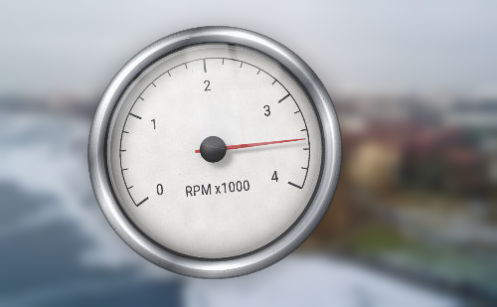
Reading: 3500 rpm
